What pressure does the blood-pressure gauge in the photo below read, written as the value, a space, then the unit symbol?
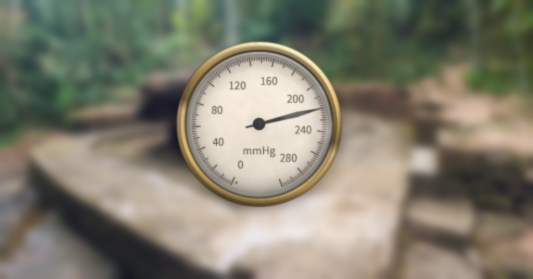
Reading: 220 mmHg
